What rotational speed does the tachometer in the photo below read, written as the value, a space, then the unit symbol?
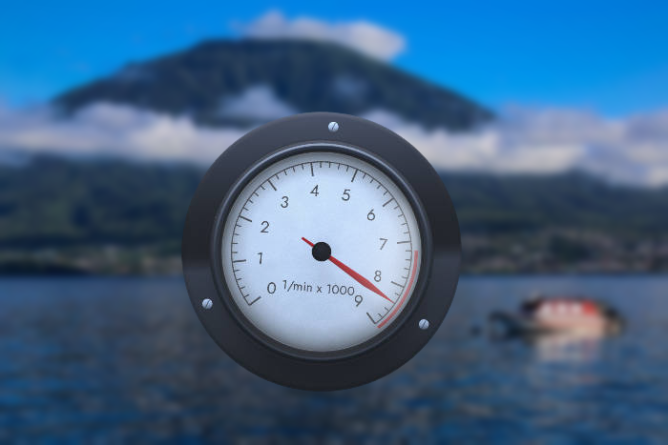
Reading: 8400 rpm
